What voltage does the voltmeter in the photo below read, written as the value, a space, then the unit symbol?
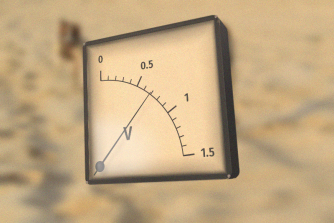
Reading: 0.7 V
